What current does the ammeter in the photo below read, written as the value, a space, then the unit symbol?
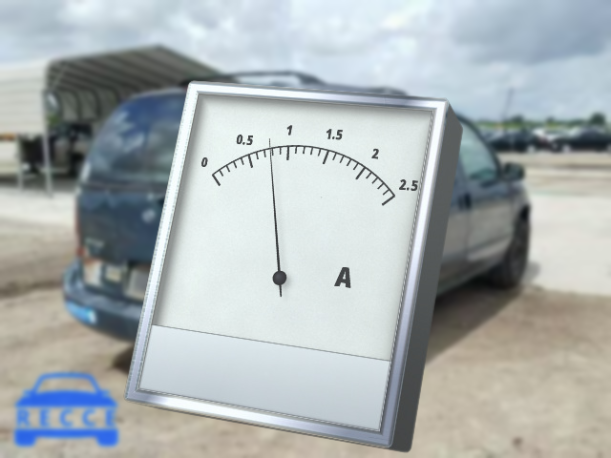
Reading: 0.8 A
